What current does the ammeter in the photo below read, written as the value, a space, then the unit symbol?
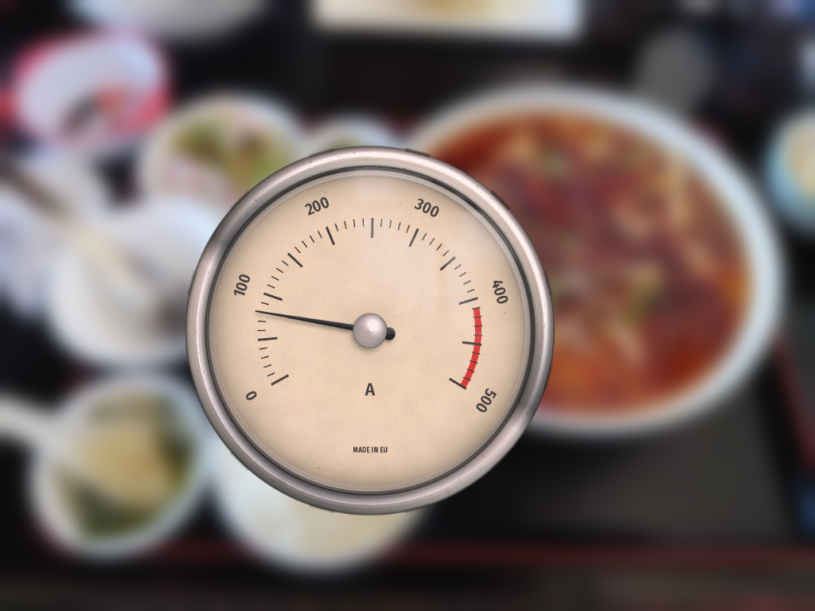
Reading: 80 A
